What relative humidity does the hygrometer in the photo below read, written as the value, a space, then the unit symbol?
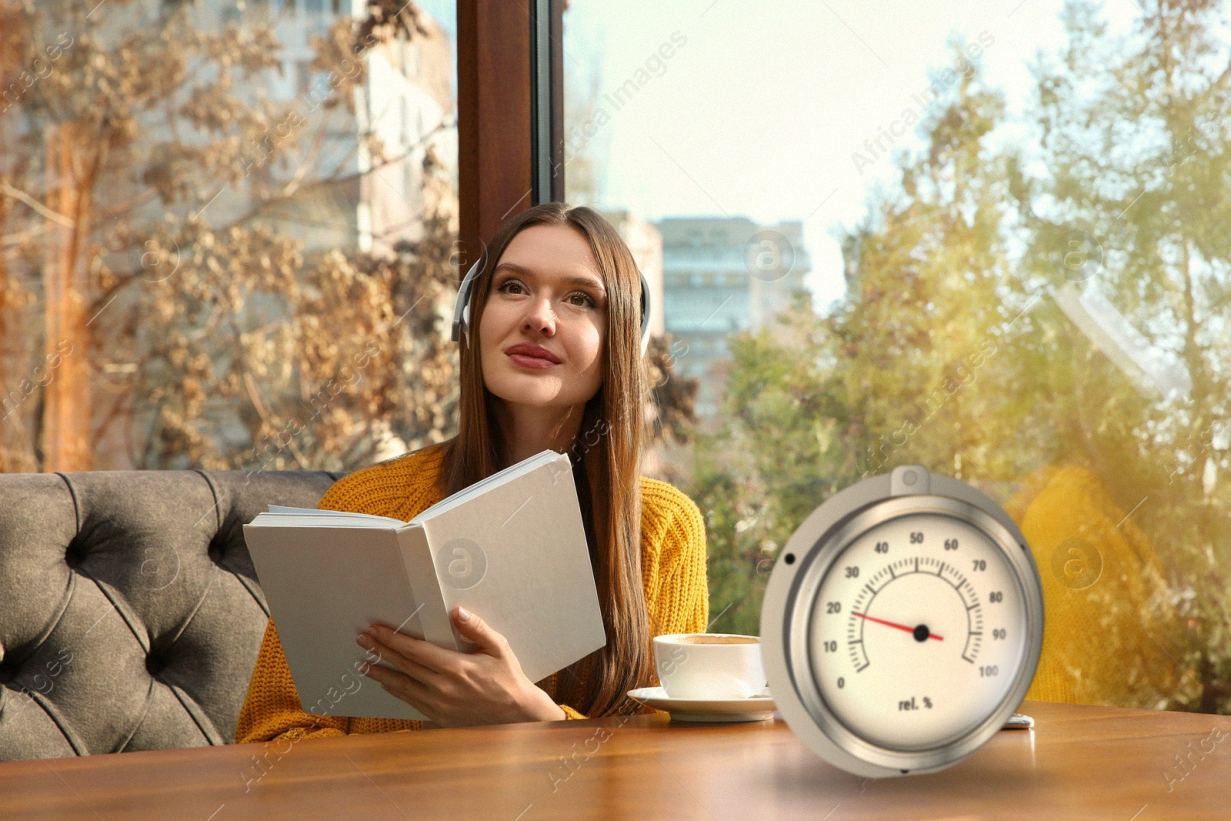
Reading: 20 %
